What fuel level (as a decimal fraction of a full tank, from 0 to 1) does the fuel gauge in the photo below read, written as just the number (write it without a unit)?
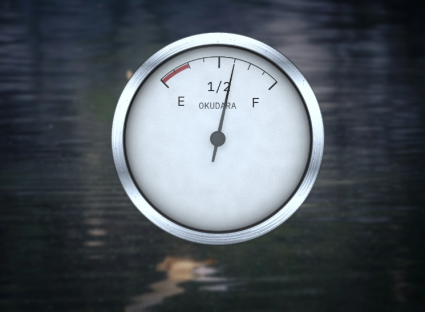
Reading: 0.625
